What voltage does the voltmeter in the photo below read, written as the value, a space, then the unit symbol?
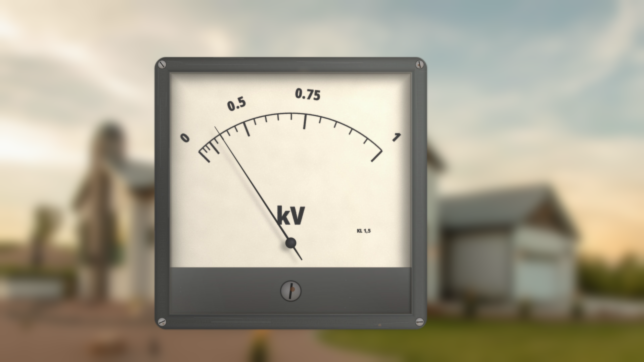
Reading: 0.35 kV
